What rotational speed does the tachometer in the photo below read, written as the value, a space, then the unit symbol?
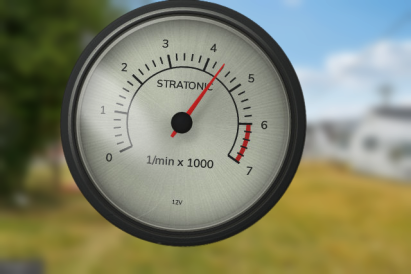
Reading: 4400 rpm
